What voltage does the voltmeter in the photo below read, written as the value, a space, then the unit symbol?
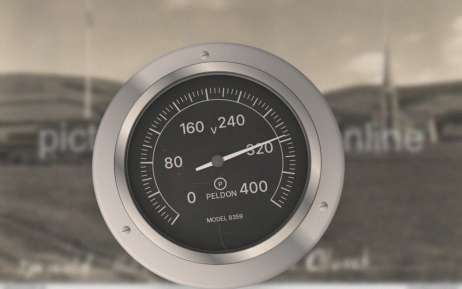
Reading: 315 V
